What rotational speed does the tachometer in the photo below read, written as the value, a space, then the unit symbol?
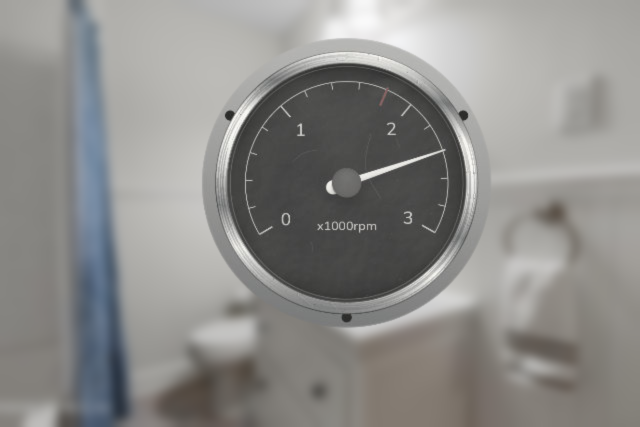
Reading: 2400 rpm
